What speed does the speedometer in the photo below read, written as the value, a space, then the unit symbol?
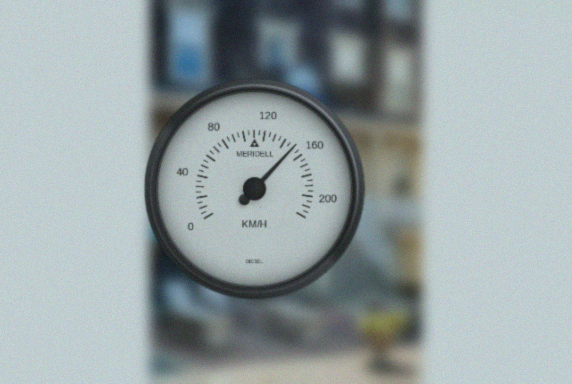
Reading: 150 km/h
